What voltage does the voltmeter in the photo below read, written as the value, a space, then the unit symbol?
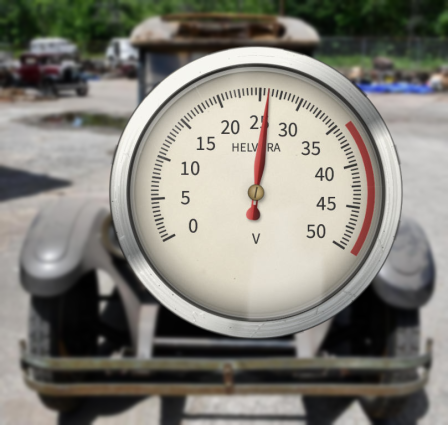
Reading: 26 V
